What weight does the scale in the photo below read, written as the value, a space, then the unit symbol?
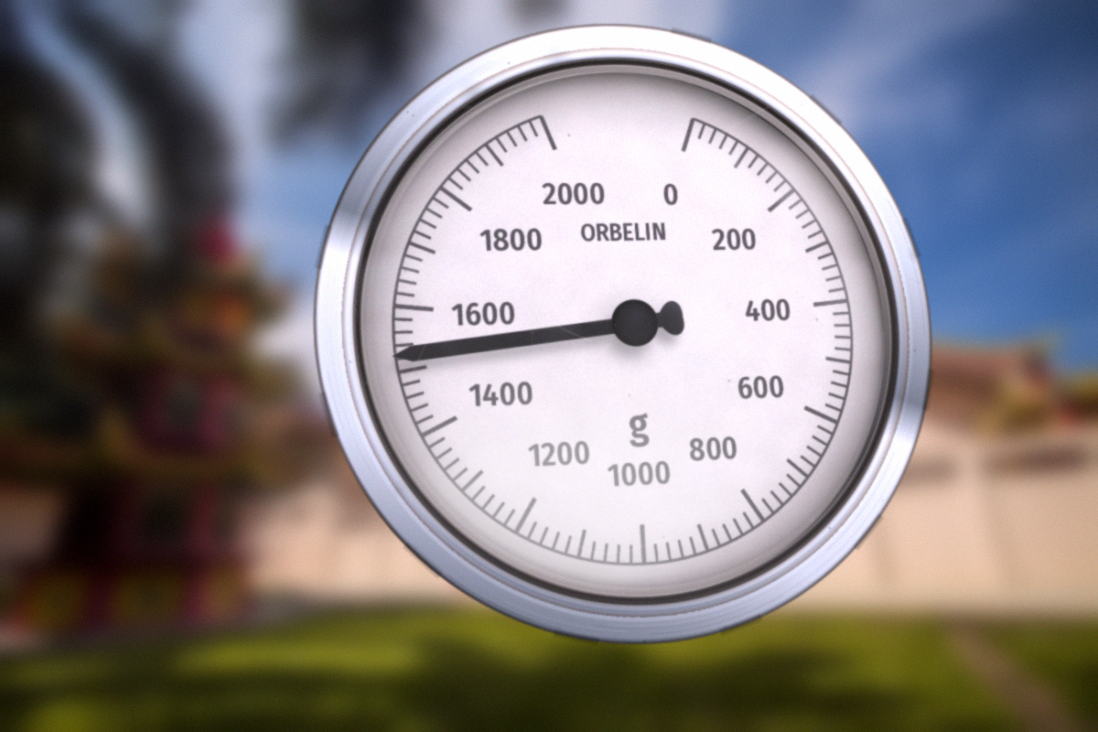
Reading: 1520 g
